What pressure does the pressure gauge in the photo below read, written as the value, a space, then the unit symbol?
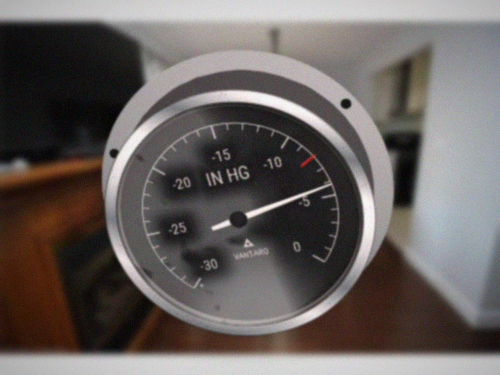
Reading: -6 inHg
